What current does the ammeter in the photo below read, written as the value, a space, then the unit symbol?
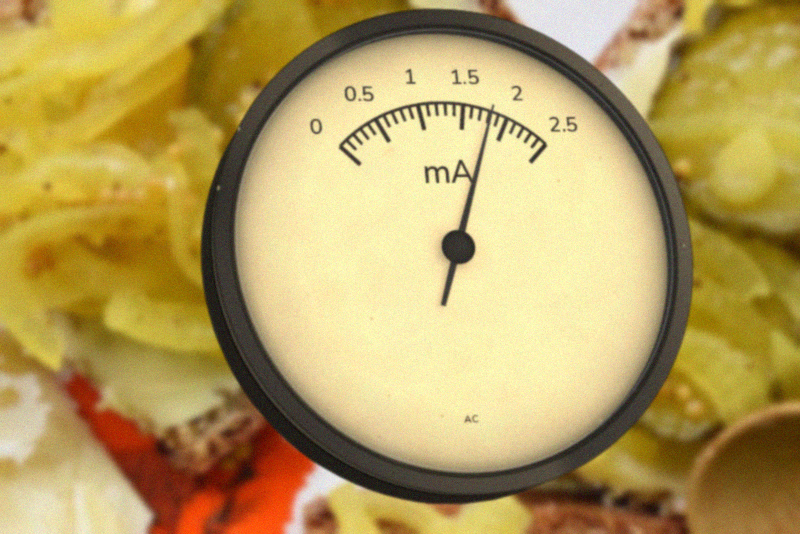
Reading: 1.8 mA
